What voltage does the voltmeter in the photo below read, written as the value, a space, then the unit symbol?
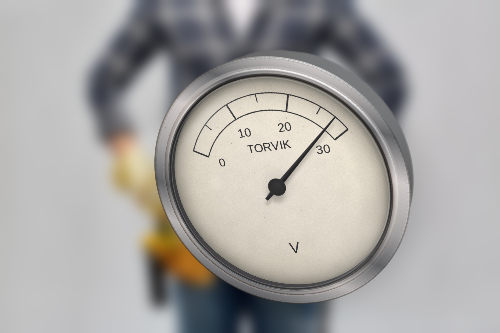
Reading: 27.5 V
